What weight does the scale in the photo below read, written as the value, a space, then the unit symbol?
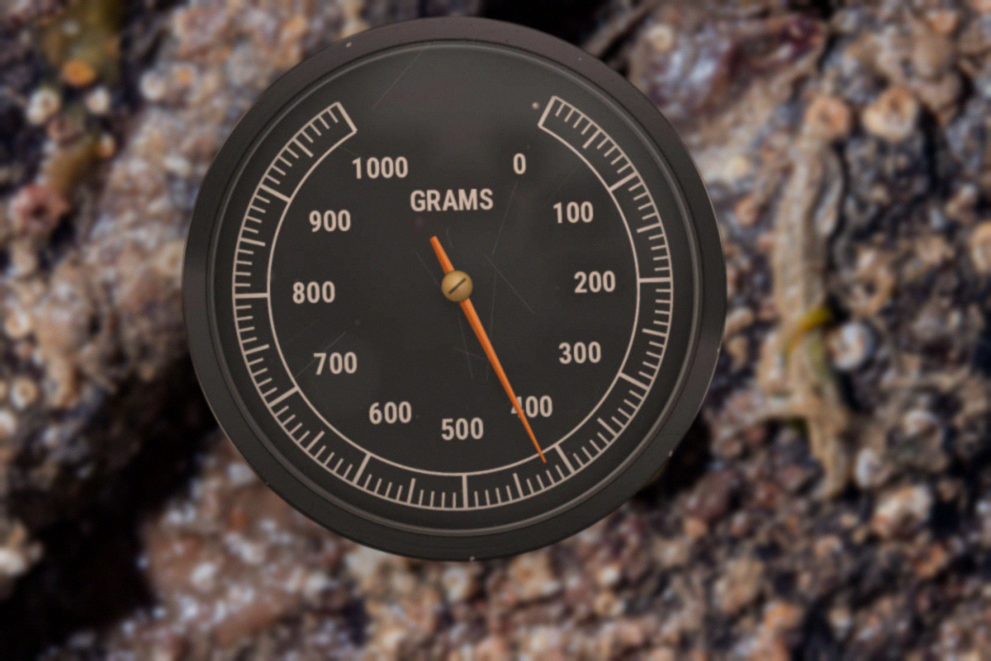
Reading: 420 g
